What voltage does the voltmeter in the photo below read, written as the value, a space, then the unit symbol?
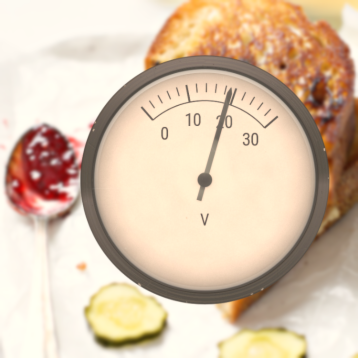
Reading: 19 V
